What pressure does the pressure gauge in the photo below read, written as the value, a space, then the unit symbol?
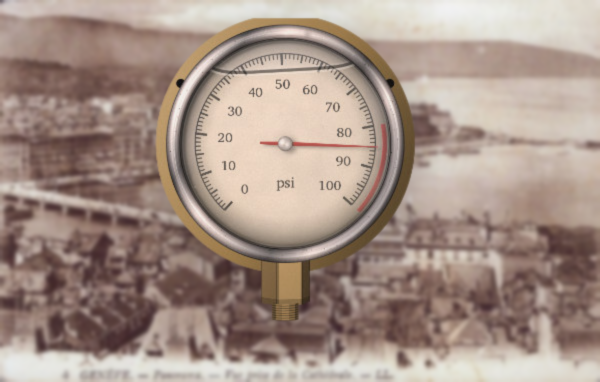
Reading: 85 psi
